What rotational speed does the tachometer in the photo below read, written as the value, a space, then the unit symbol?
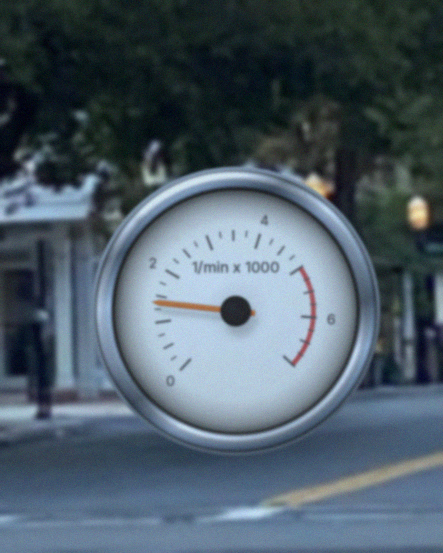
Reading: 1375 rpm
